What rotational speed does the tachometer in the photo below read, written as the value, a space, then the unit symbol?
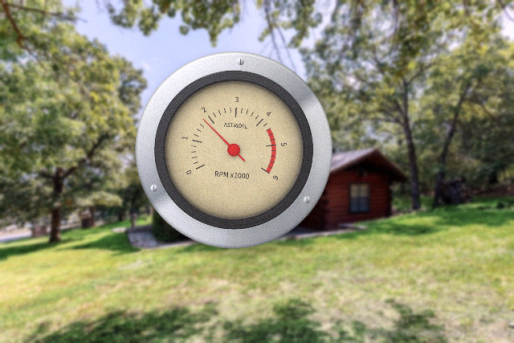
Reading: 1800 rpm
